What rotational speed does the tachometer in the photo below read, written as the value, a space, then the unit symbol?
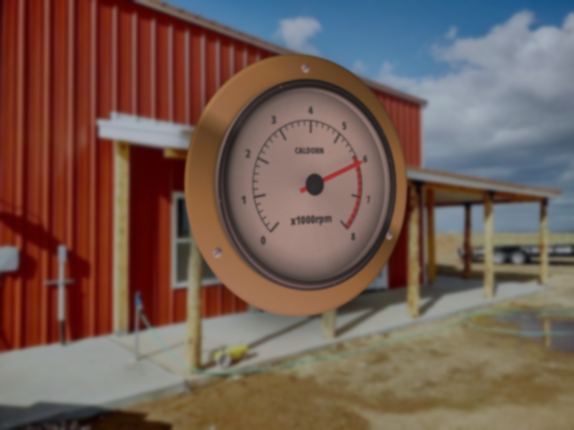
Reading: 6000 rpm
